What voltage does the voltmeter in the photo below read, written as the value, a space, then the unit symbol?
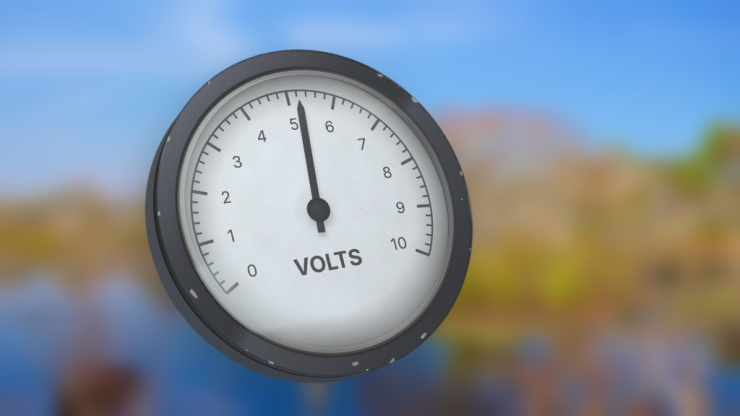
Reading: 5.2 V
